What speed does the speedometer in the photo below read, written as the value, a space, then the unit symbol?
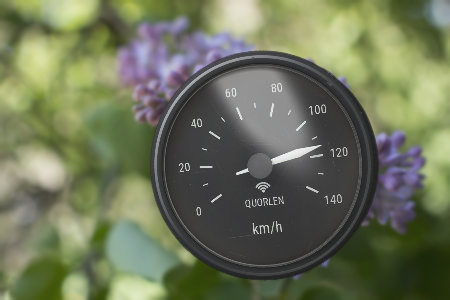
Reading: 115 km/h
